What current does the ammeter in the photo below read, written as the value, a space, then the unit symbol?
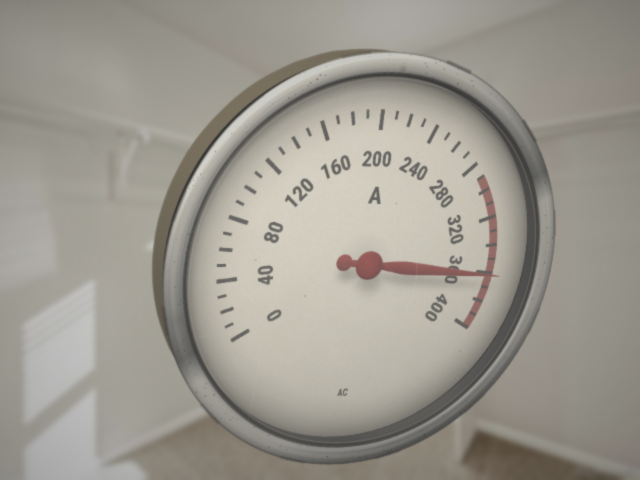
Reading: 360 A
